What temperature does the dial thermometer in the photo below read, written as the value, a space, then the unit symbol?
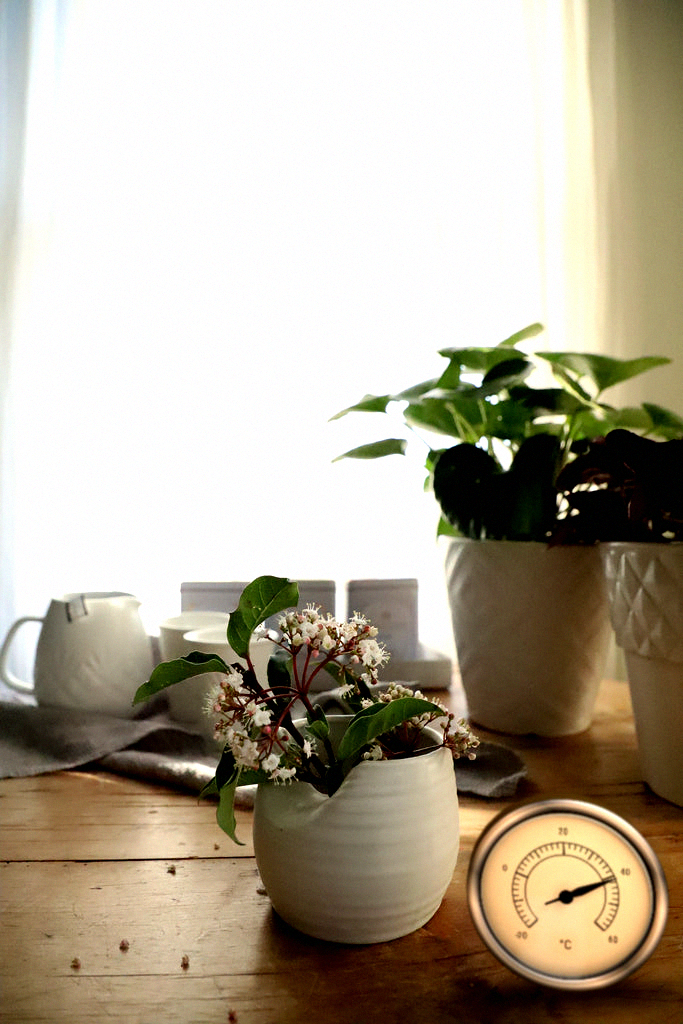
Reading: 40 °C
